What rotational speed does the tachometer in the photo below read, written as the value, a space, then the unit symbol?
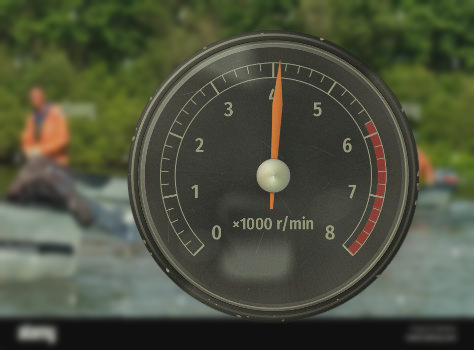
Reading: 4100 rpm
